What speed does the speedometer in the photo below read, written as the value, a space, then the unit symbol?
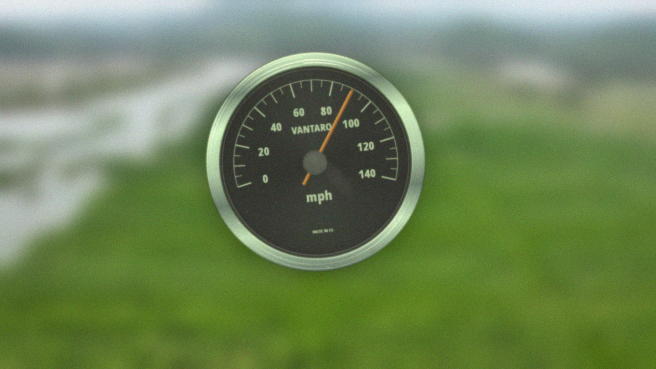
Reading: 90 mph
